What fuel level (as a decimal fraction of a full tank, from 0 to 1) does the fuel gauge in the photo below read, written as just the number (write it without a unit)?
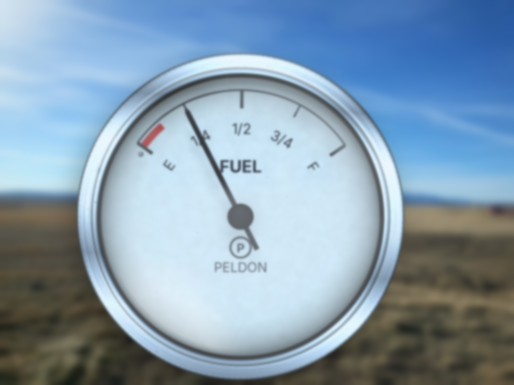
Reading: 0.25
